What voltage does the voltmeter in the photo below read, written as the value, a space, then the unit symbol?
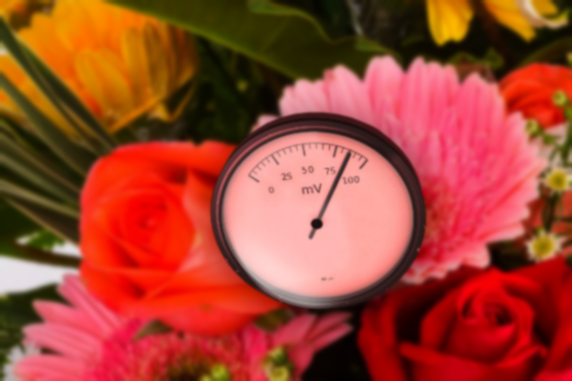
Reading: 85 mV
